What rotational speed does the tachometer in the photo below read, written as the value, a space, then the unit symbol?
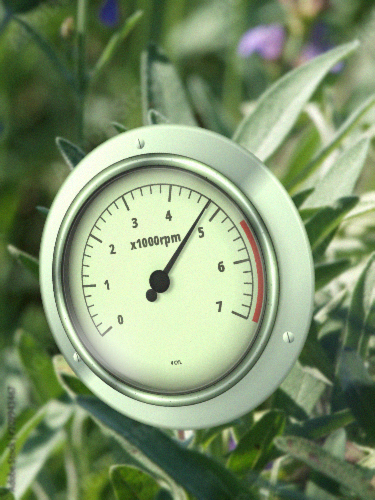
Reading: 4800 rpm
